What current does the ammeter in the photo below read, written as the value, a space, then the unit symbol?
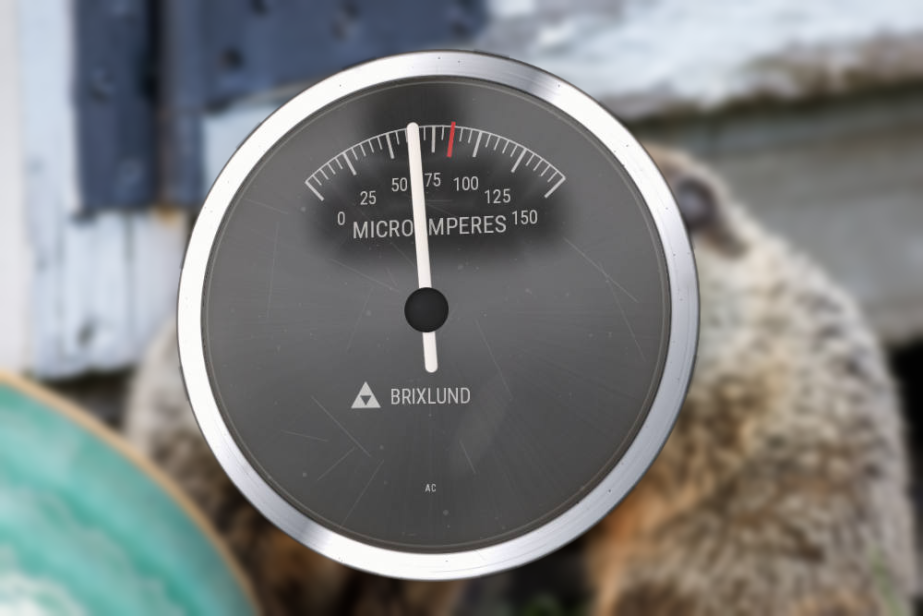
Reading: 65 µA
